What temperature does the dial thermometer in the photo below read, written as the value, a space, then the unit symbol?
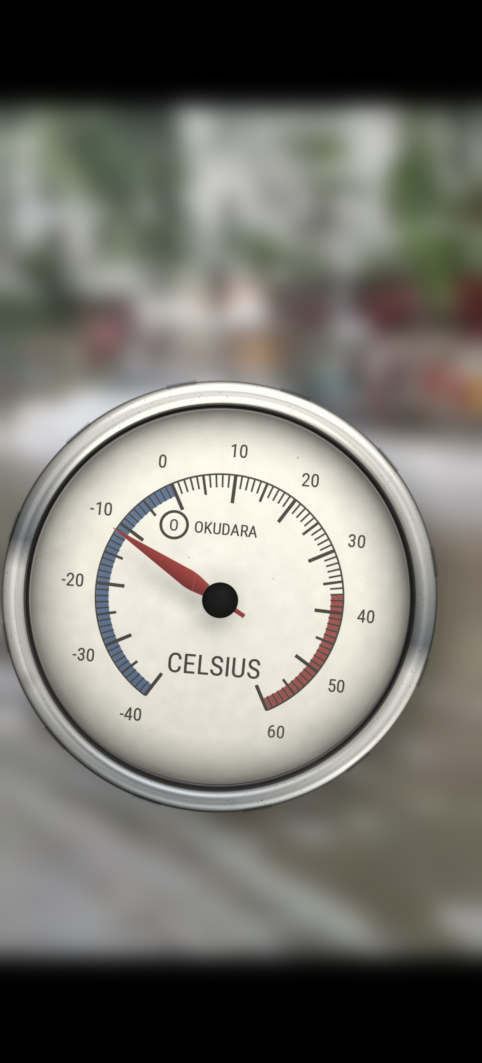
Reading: -11 °C
